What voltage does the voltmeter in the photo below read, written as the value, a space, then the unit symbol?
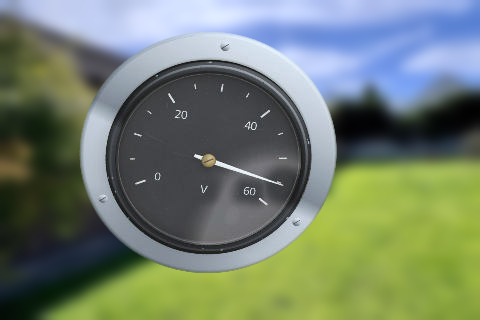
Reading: 55 V
